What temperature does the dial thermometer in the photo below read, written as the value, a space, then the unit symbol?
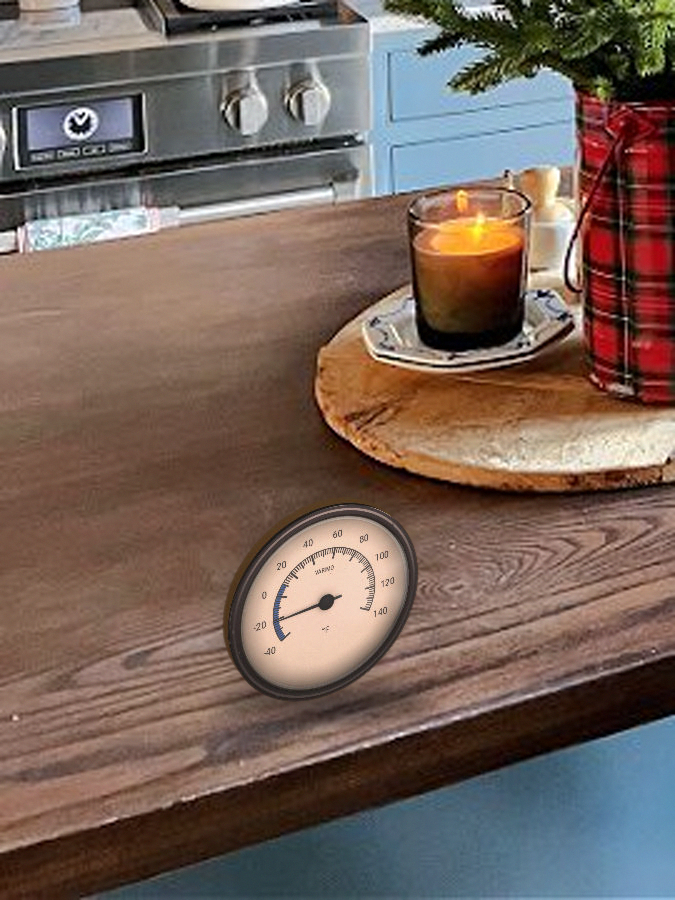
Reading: -20 °F
